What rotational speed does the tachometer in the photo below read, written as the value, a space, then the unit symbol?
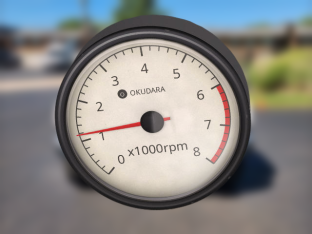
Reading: 1200 rpm
